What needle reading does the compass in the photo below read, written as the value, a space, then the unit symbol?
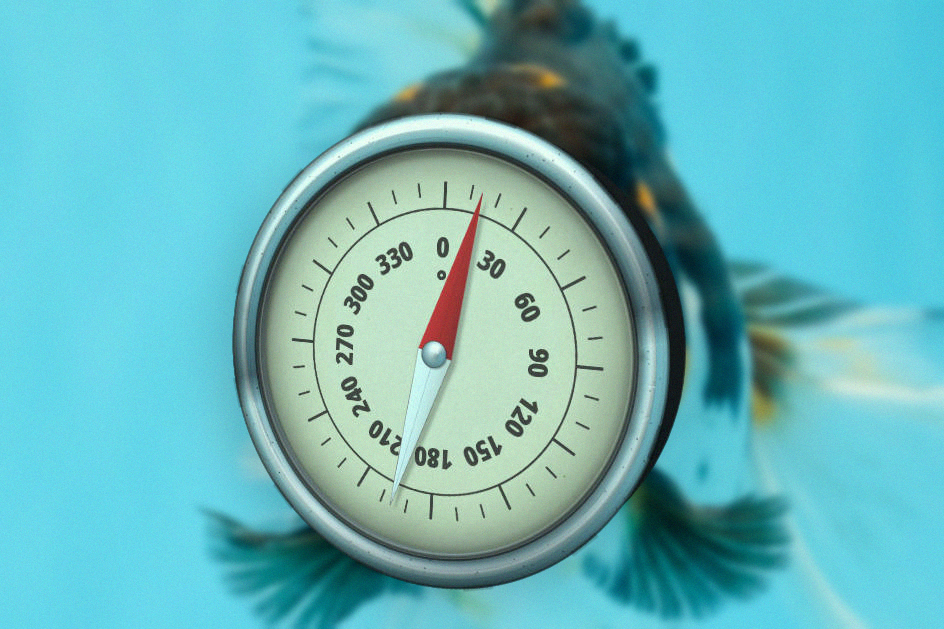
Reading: 15 °
